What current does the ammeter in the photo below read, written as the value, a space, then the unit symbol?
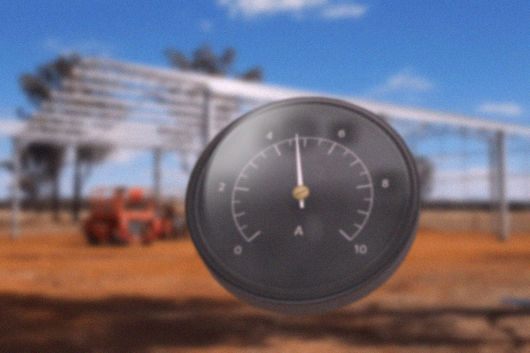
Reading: 4.75 A
